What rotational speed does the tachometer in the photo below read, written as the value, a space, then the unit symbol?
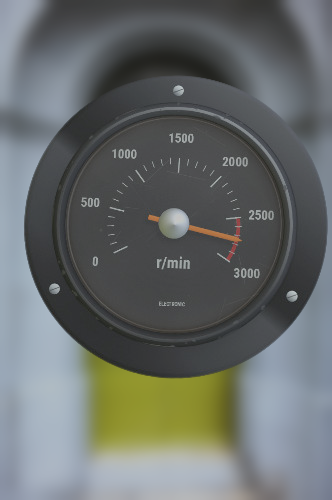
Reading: 2750 rpm
